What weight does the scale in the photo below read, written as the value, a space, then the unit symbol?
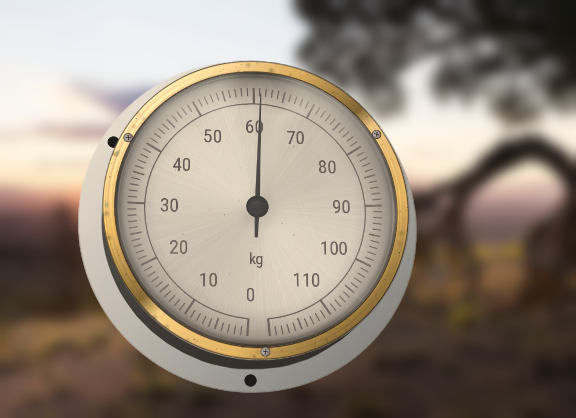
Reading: 61 kg
